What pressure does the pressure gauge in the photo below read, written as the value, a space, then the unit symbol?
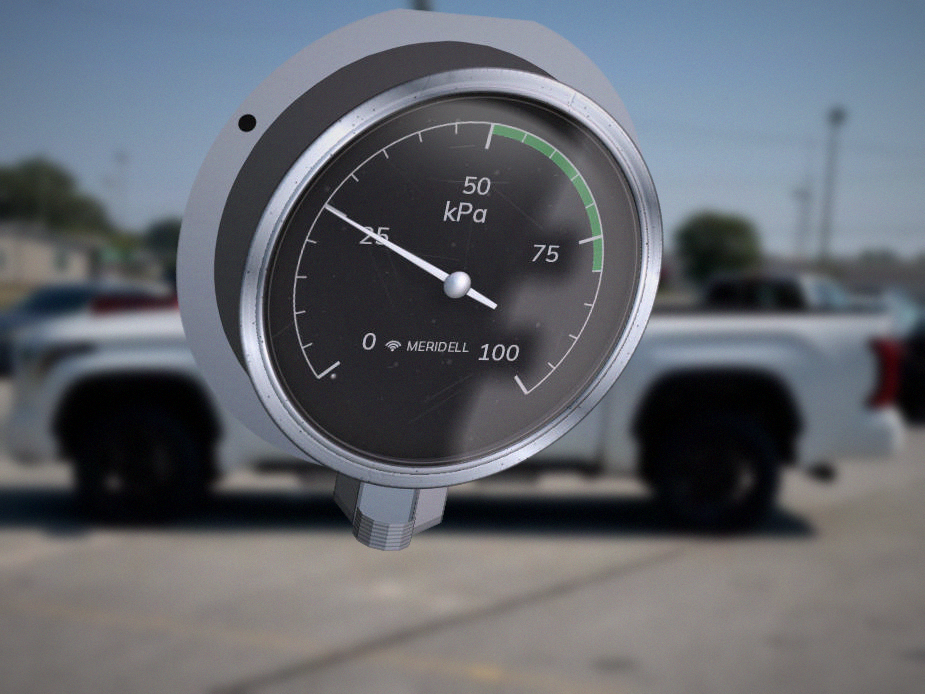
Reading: 25 kPa
